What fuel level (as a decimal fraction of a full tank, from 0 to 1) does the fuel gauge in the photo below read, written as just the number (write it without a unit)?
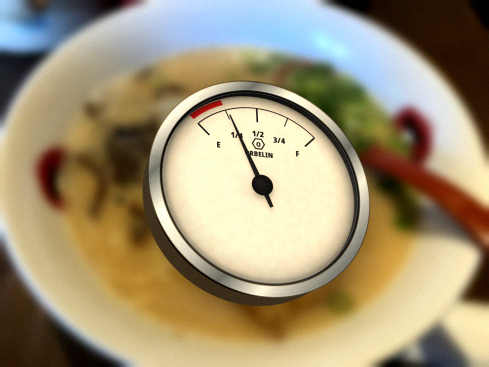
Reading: 0.25
